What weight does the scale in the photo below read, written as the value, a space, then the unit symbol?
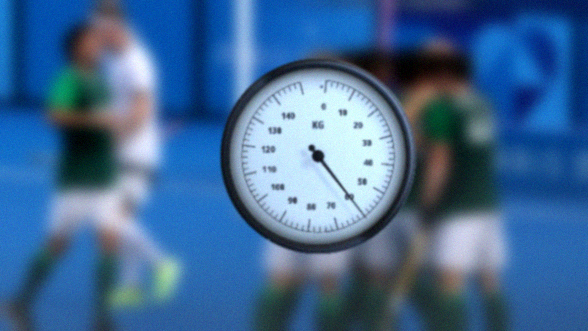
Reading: 60 kg
